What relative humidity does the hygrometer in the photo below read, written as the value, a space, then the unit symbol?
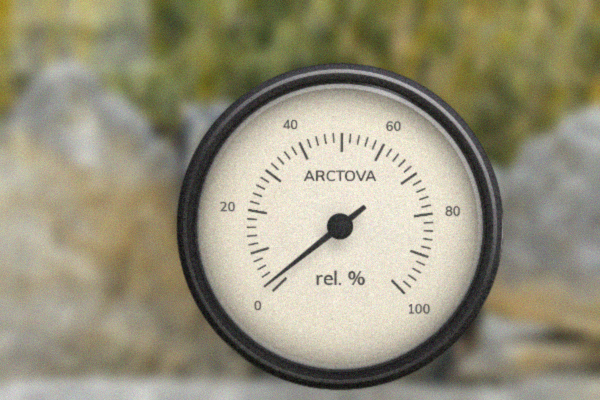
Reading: 2 %
